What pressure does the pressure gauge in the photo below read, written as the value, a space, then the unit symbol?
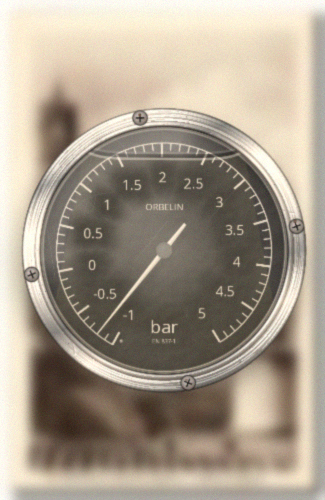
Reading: -0.8 bar
